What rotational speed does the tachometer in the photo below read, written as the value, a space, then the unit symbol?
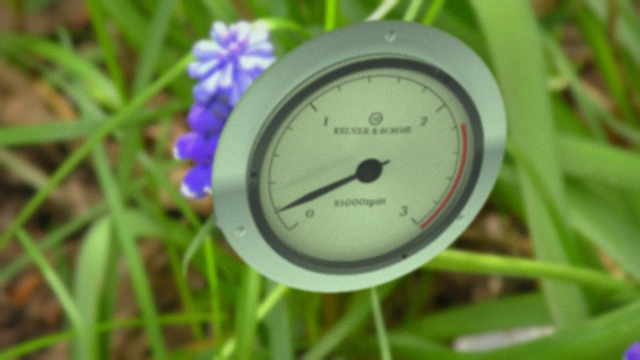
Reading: 200 rpm
